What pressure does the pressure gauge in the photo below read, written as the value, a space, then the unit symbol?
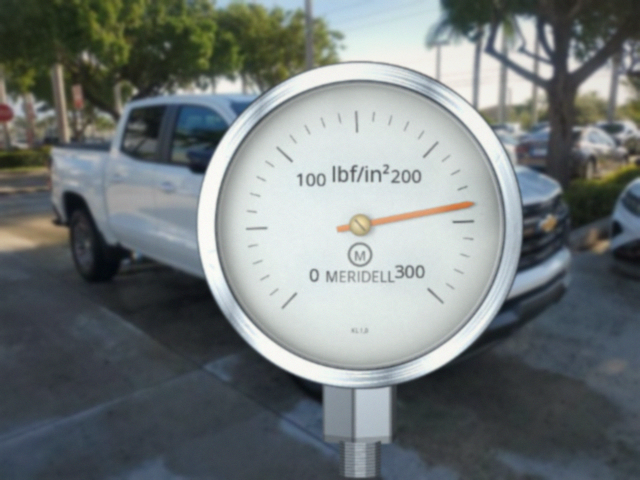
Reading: 240 psi
